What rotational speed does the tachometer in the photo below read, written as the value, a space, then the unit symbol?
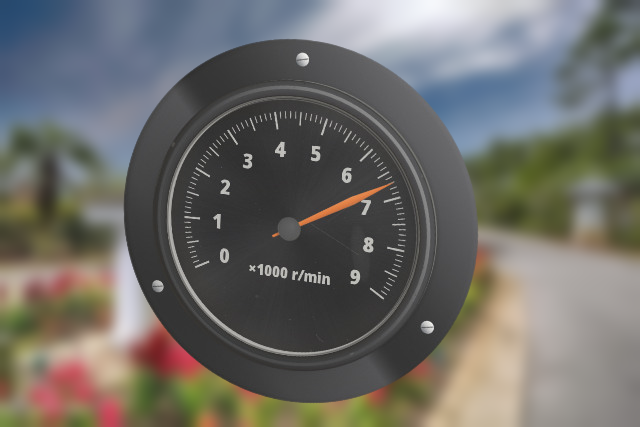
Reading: 6700 rpm
